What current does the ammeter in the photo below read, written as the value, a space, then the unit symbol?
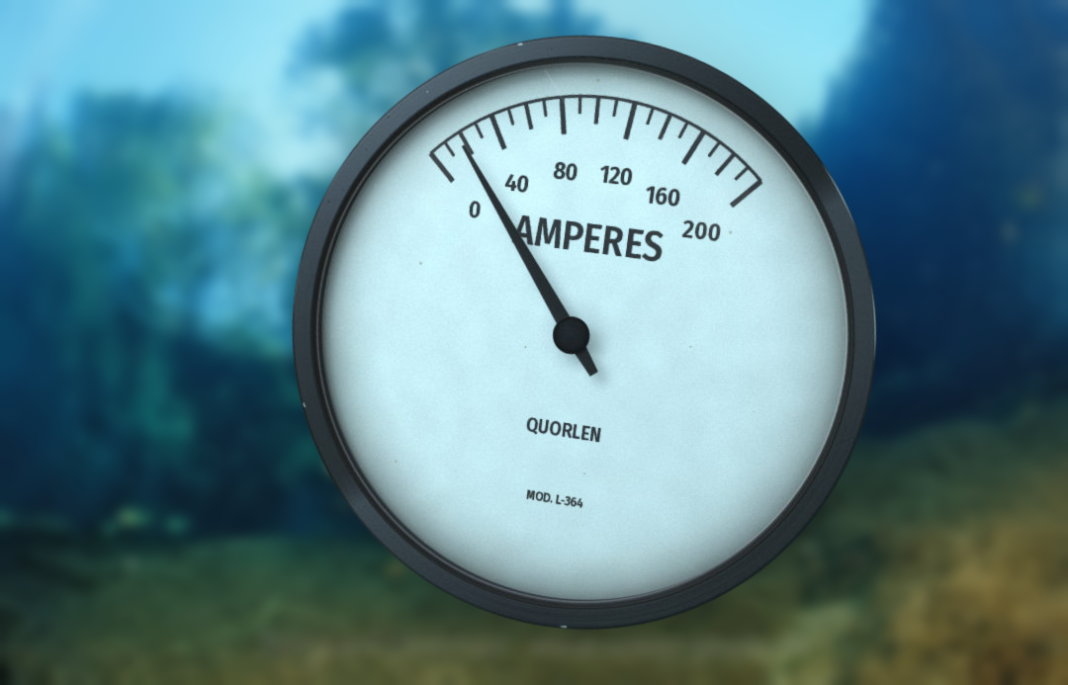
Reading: 20 A
